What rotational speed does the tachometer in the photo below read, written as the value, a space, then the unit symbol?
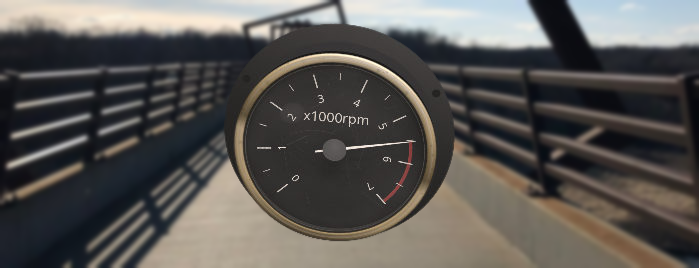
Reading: 5500 rpm
